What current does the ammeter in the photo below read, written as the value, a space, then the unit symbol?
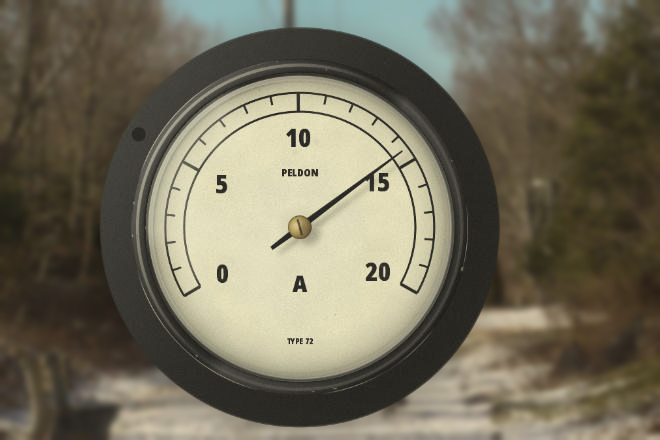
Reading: 14.5 A
